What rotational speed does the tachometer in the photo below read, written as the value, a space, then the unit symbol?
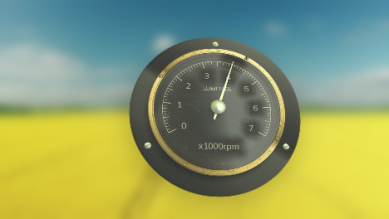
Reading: 4000 rpm
